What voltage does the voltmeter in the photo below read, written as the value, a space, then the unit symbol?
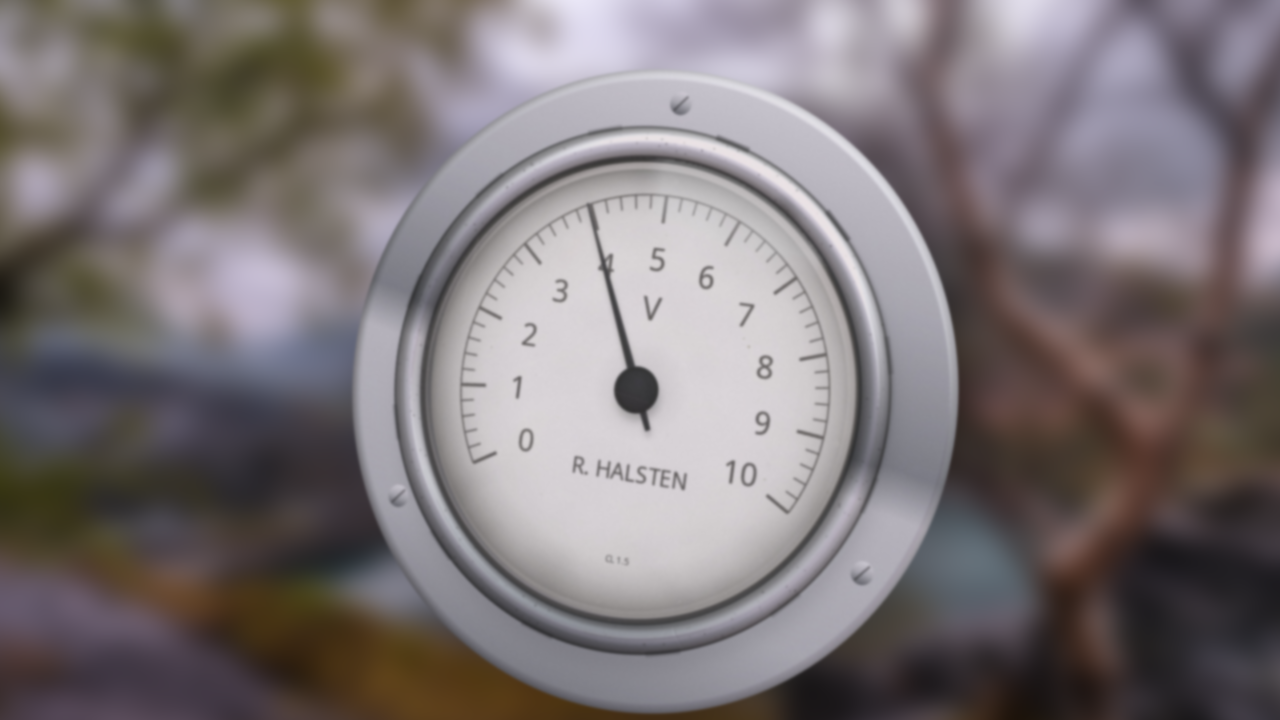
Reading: 4 V
